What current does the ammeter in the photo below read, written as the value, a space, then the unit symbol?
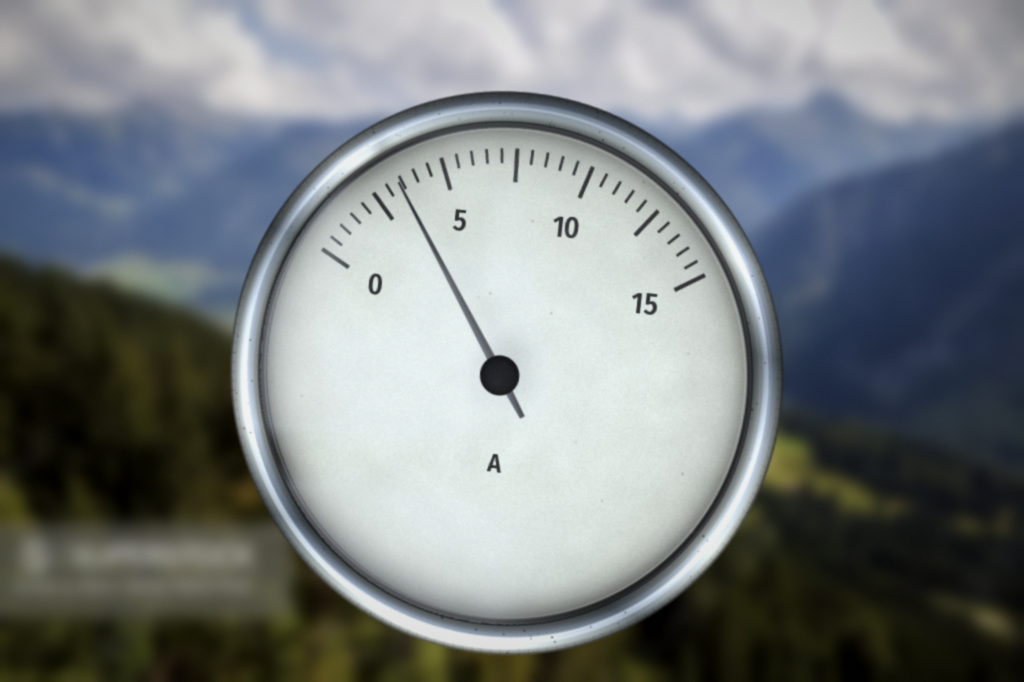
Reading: 3.5 A
